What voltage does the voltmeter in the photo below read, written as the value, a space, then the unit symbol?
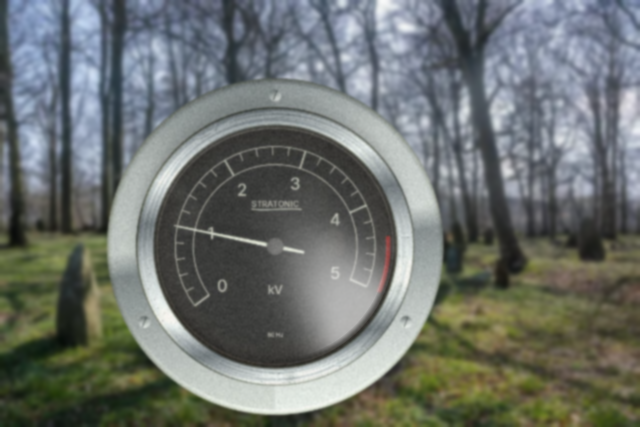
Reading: 1 kV
